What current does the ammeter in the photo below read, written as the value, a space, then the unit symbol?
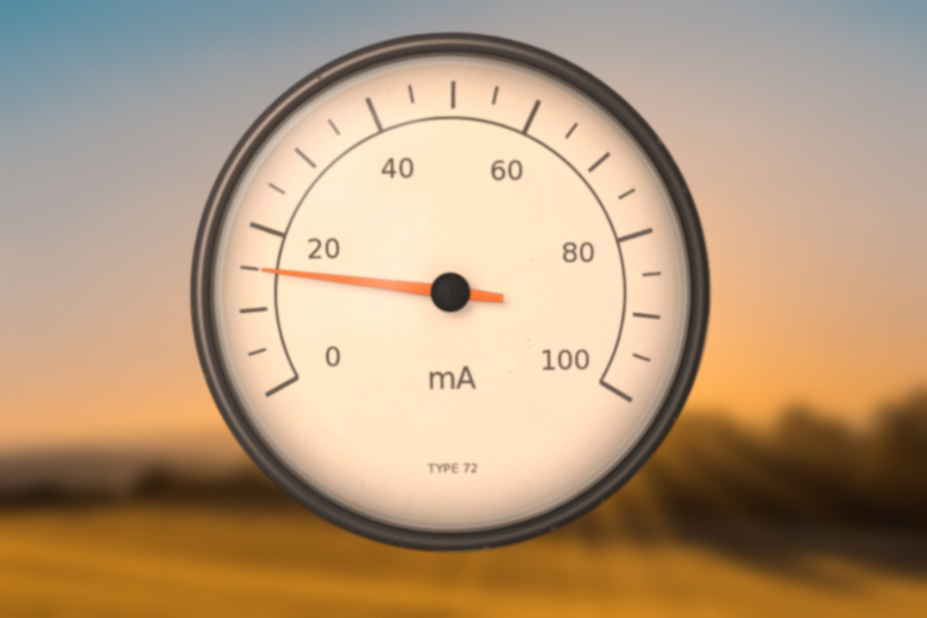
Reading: 15 mA
